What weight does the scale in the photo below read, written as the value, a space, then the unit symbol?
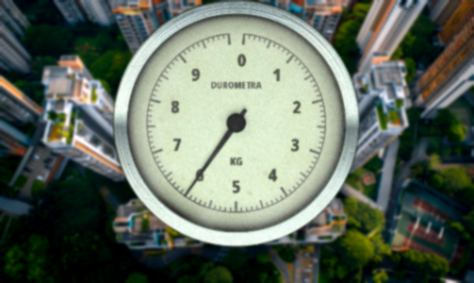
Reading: 6 kg
